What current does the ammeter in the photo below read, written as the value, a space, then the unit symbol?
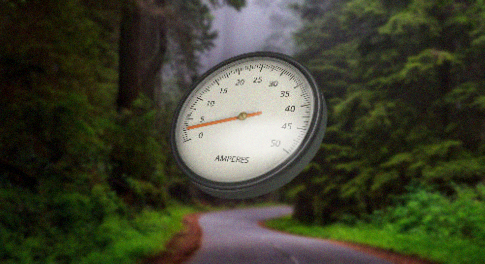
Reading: 2.5 A
